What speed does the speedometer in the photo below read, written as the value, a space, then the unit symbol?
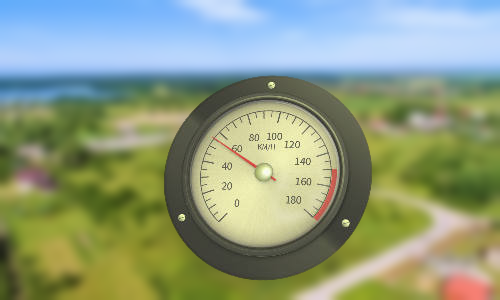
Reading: 55 km/h
